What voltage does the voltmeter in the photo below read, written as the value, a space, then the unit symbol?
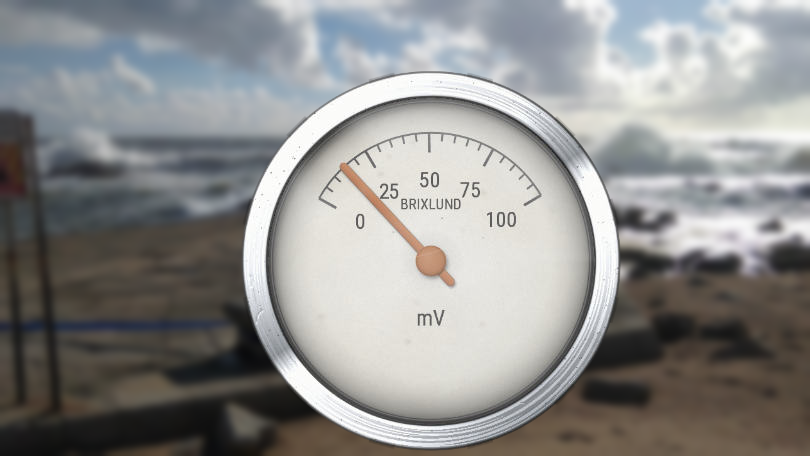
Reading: 15 mV
